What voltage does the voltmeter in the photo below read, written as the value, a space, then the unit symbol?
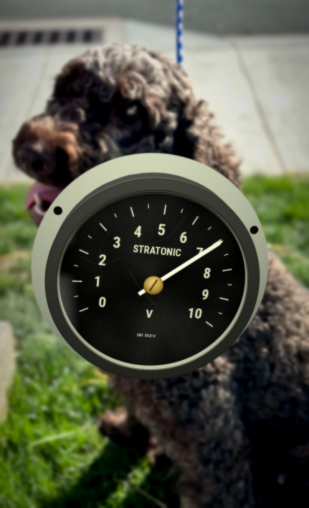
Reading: 7 V
